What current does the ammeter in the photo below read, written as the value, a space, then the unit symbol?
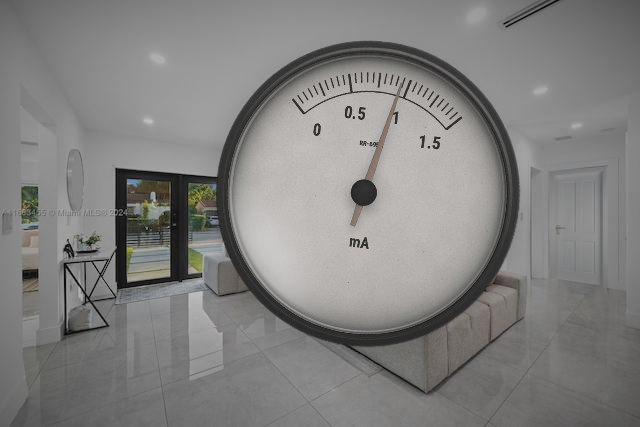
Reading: 0.95 mA
